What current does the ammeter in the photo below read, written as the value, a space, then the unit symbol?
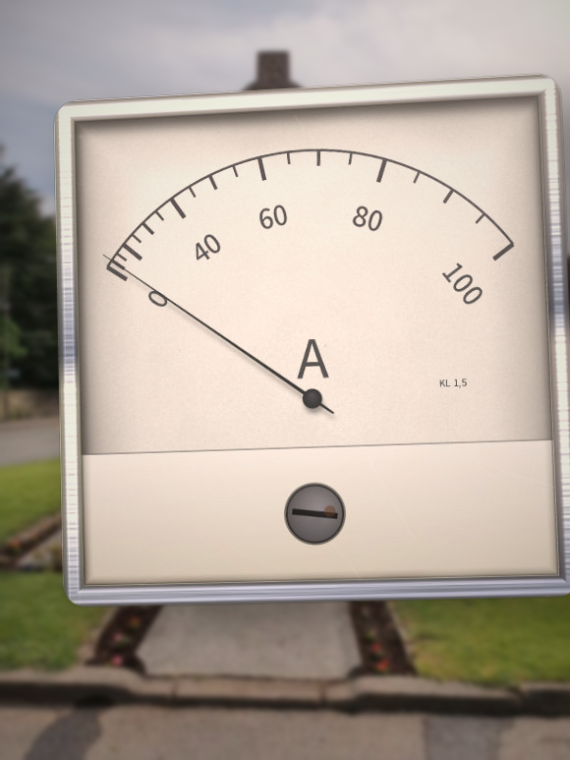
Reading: 10 A
